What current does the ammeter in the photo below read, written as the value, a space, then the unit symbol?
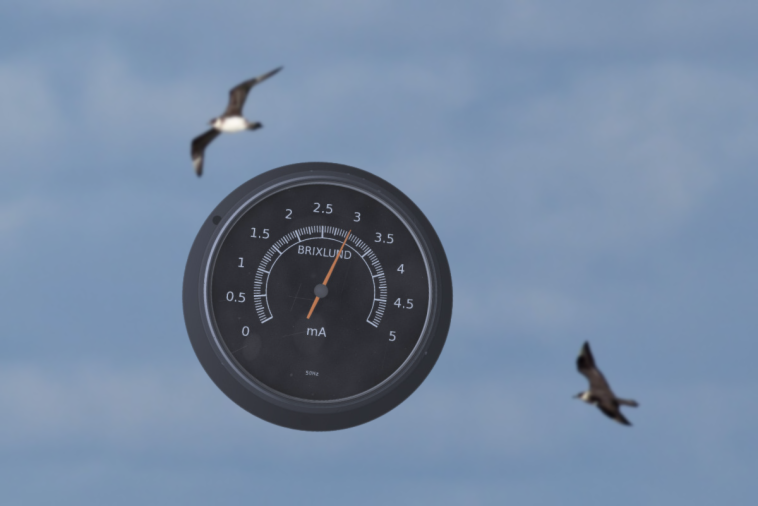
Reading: 3 mA
